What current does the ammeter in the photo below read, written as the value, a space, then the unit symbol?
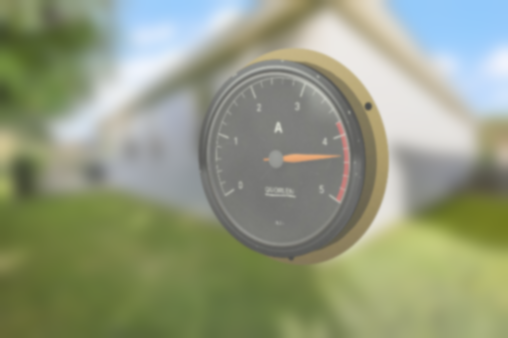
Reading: 4.3 A
